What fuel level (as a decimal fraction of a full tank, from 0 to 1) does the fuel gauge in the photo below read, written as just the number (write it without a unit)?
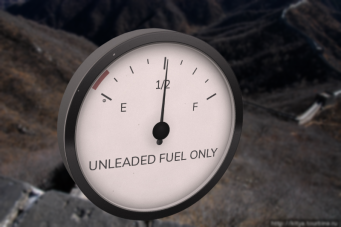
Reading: 0.5
